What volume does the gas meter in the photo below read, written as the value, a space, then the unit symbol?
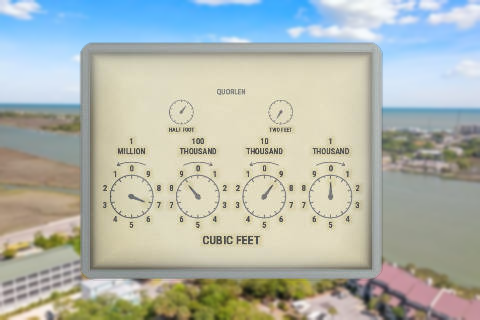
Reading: 689000 ft³
